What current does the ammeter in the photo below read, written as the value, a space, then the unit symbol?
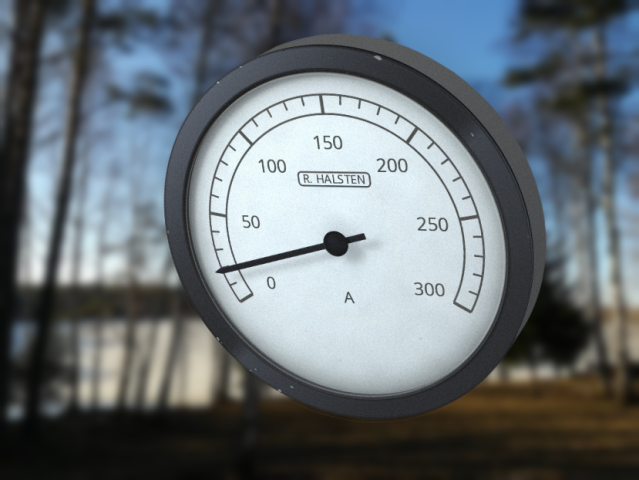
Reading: 20 A
